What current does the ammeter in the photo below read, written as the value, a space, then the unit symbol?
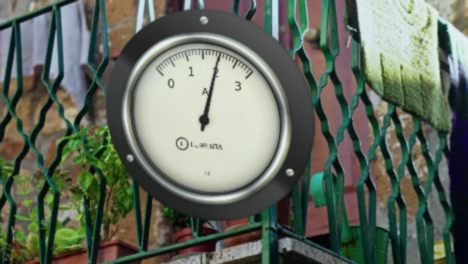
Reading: 2 A
